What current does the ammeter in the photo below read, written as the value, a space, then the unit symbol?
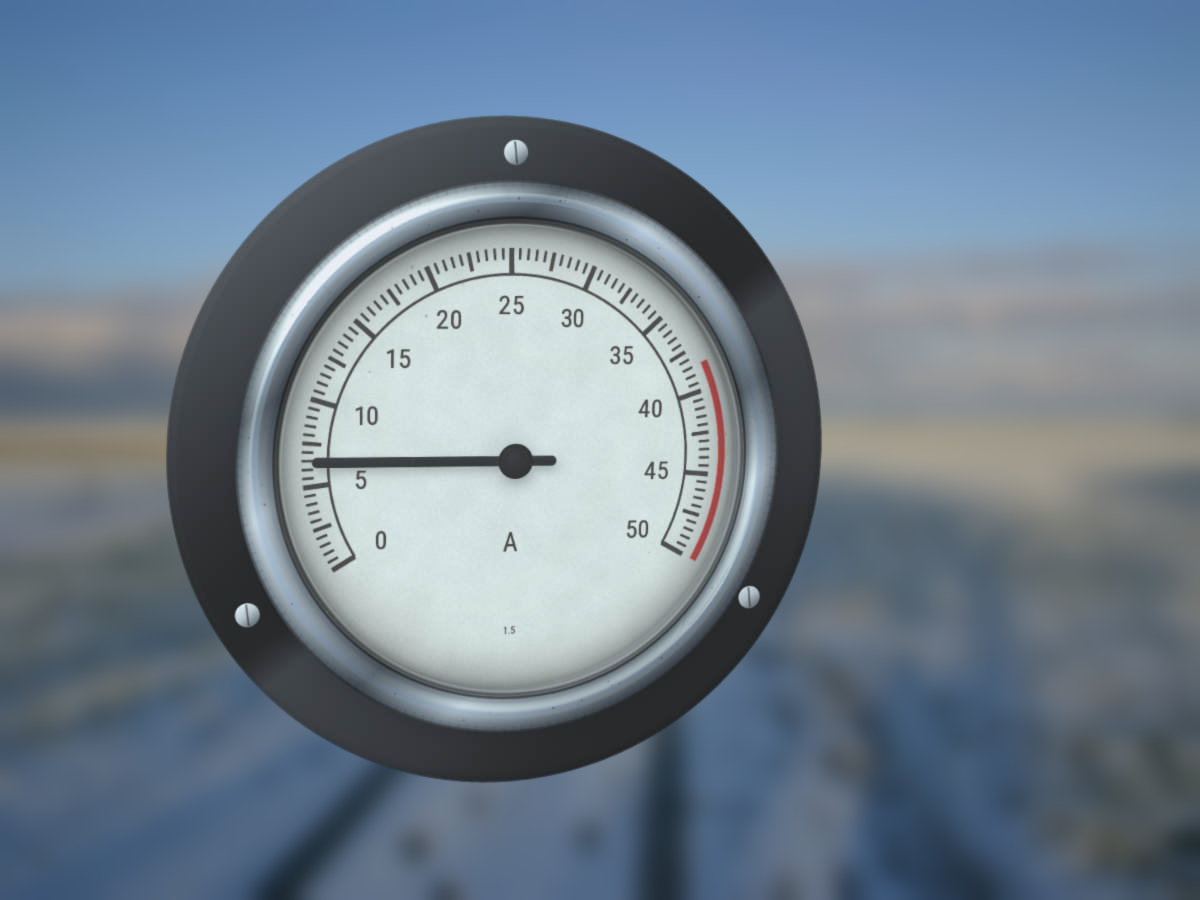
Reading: 6.5 A
